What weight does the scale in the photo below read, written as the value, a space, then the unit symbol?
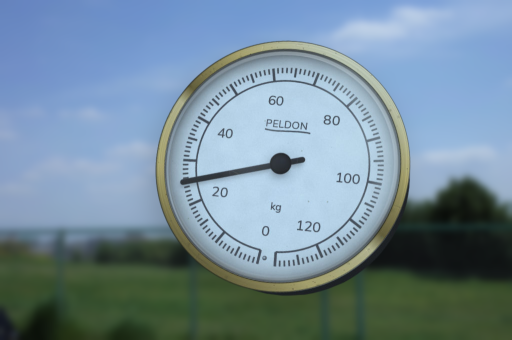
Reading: 25 kg
